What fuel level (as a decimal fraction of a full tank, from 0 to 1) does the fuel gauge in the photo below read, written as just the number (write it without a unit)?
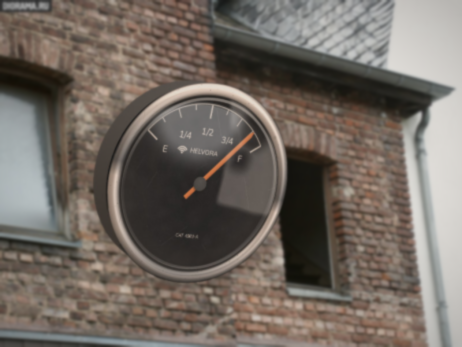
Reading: 0.875
